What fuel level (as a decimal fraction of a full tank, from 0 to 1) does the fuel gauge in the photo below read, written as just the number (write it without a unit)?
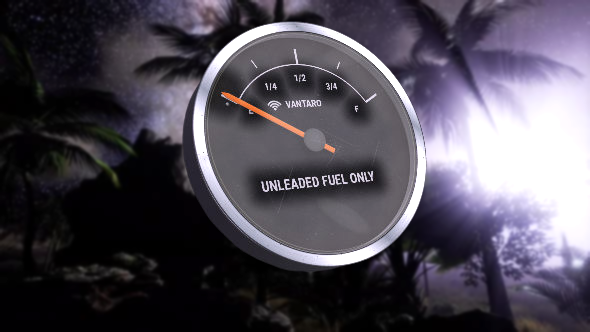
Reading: 0
